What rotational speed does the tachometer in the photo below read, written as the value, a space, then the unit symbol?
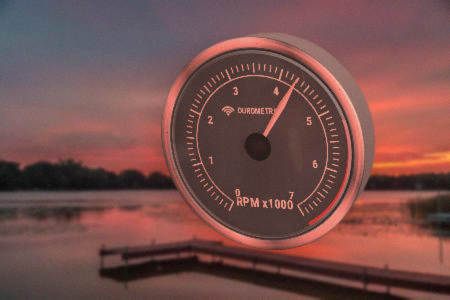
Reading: 4300 rpm
